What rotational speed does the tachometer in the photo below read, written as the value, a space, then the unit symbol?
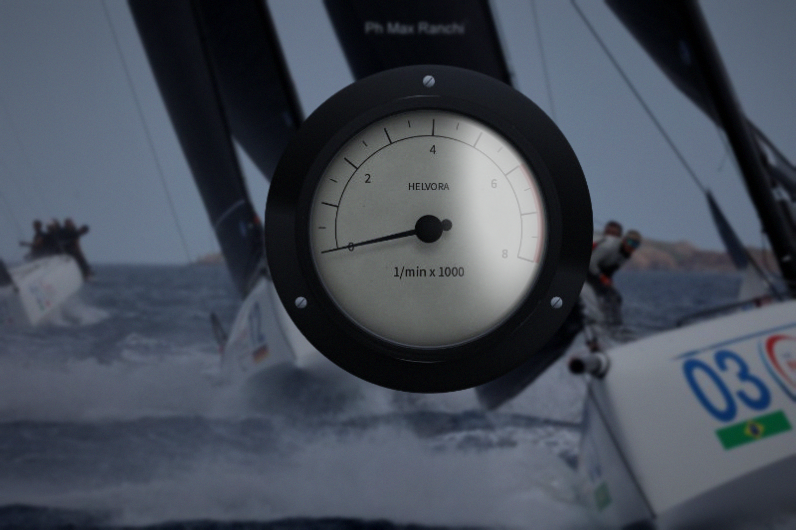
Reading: 0 rpm
